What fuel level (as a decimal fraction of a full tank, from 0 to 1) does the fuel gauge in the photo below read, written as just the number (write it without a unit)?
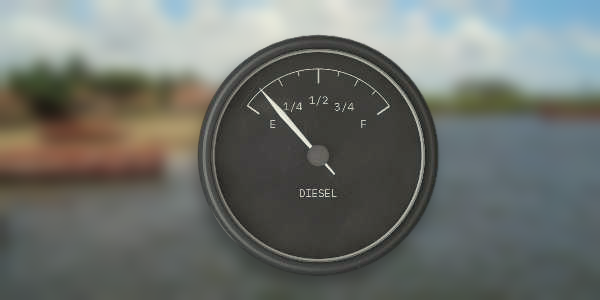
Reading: 0.125
